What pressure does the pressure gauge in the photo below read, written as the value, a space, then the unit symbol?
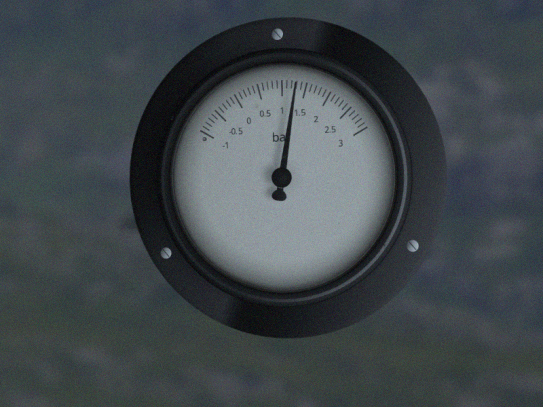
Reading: 1.3 bar
